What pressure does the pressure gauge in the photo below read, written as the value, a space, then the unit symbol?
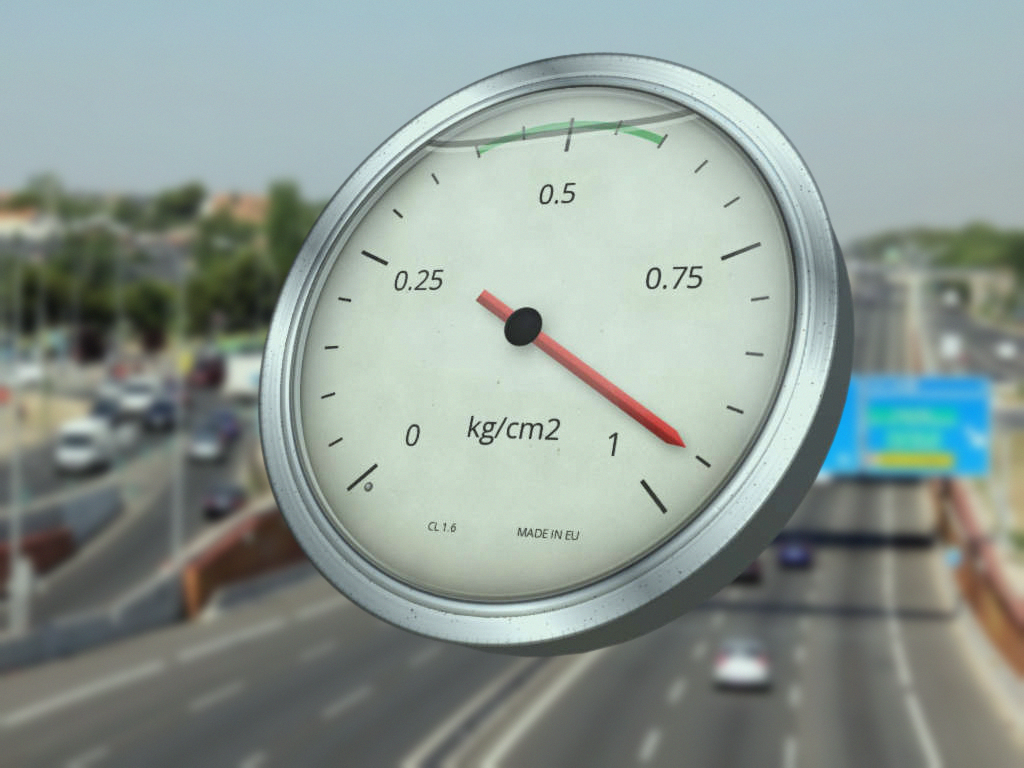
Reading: 0.95 kg/cm²
